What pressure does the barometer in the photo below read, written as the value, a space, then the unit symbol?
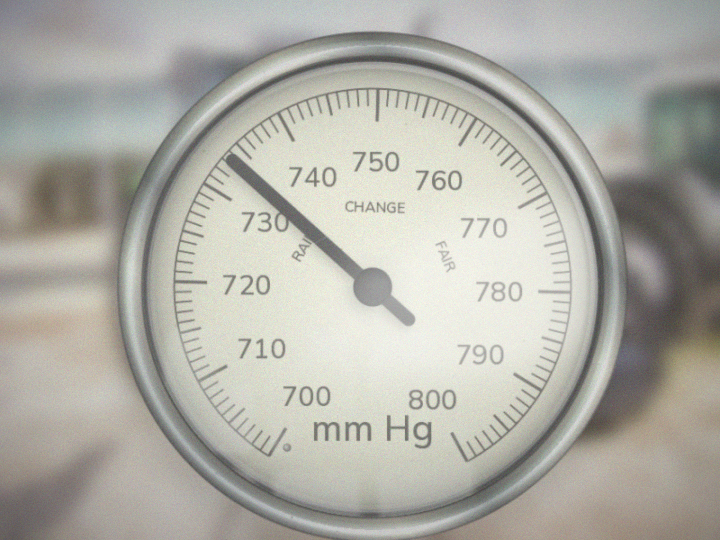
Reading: 733.5 mmHg
